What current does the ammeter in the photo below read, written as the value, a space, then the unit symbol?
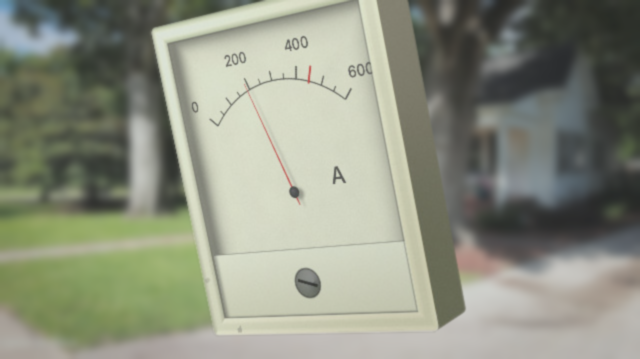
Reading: 200 A
